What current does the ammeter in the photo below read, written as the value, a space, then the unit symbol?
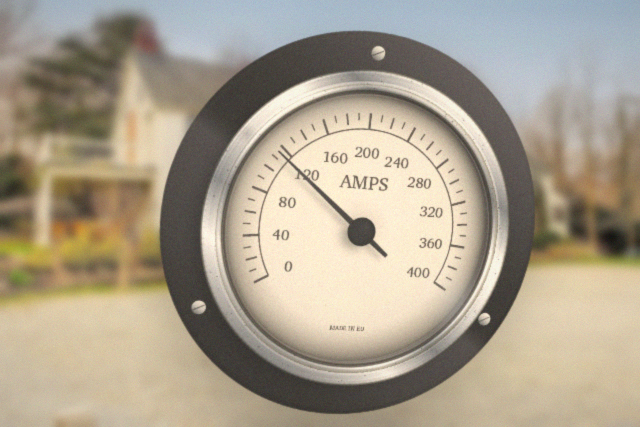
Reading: 115 A
